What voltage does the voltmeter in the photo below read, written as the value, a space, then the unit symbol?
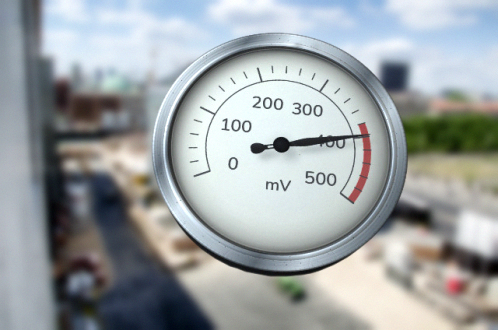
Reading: 400 mV
